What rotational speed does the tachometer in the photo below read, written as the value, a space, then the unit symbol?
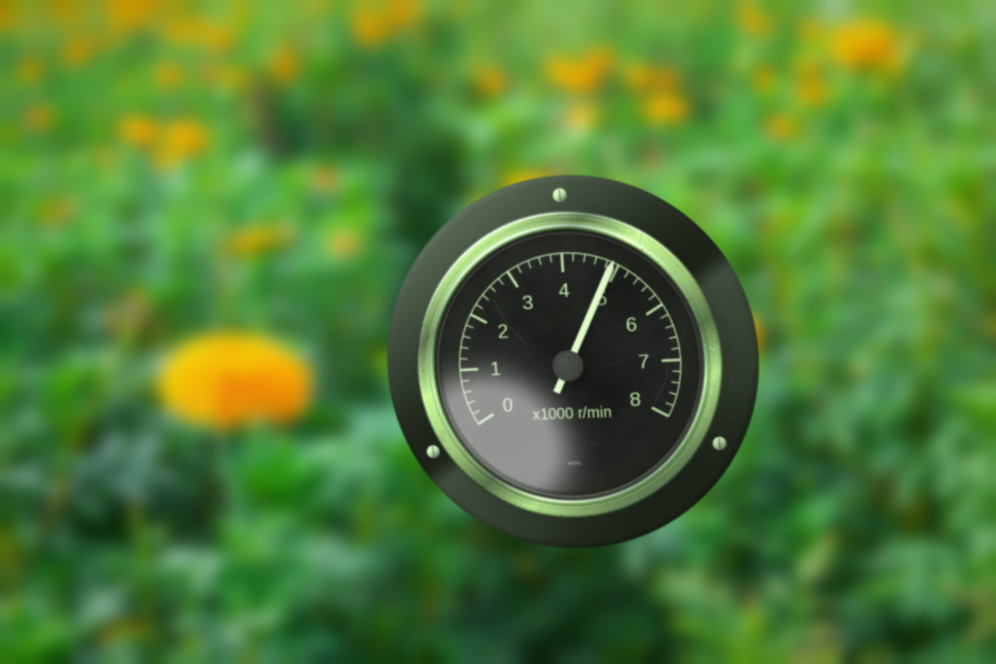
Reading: 4900 rpm
